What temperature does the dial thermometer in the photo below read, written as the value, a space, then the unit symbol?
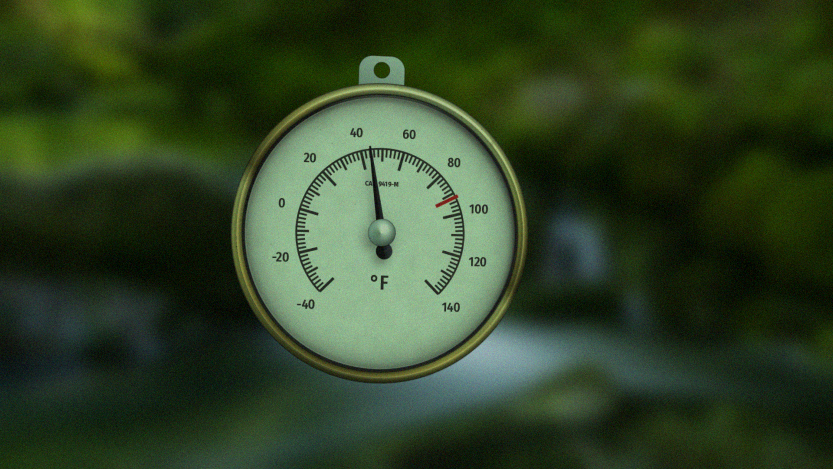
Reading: 44 °F
